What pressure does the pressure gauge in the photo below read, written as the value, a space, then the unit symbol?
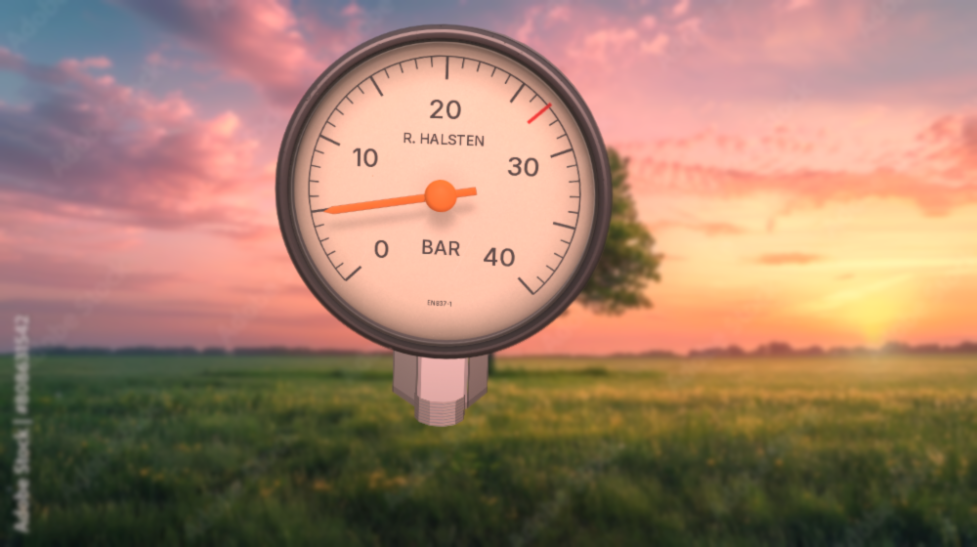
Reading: 5 bar
